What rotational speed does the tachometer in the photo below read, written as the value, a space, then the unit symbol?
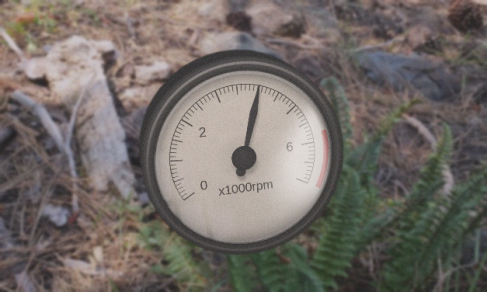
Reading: 4000 rpm
